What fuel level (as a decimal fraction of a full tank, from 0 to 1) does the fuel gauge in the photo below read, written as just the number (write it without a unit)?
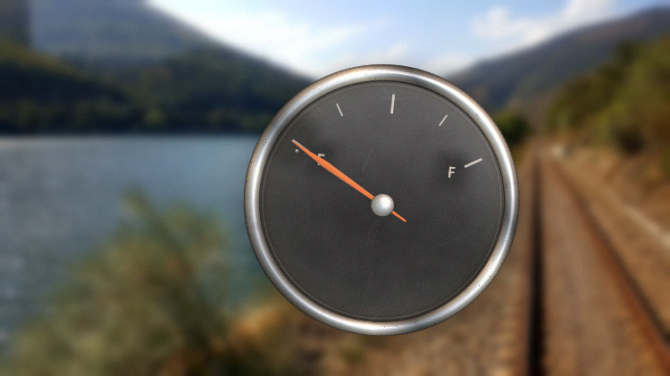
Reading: 0
